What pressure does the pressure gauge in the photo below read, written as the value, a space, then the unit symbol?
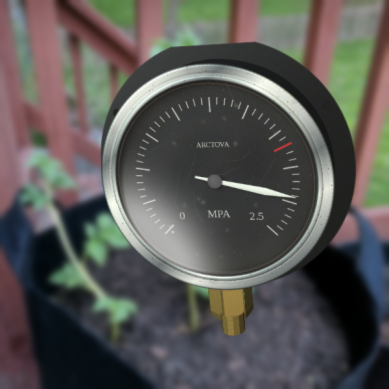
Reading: 2.2 MPa
